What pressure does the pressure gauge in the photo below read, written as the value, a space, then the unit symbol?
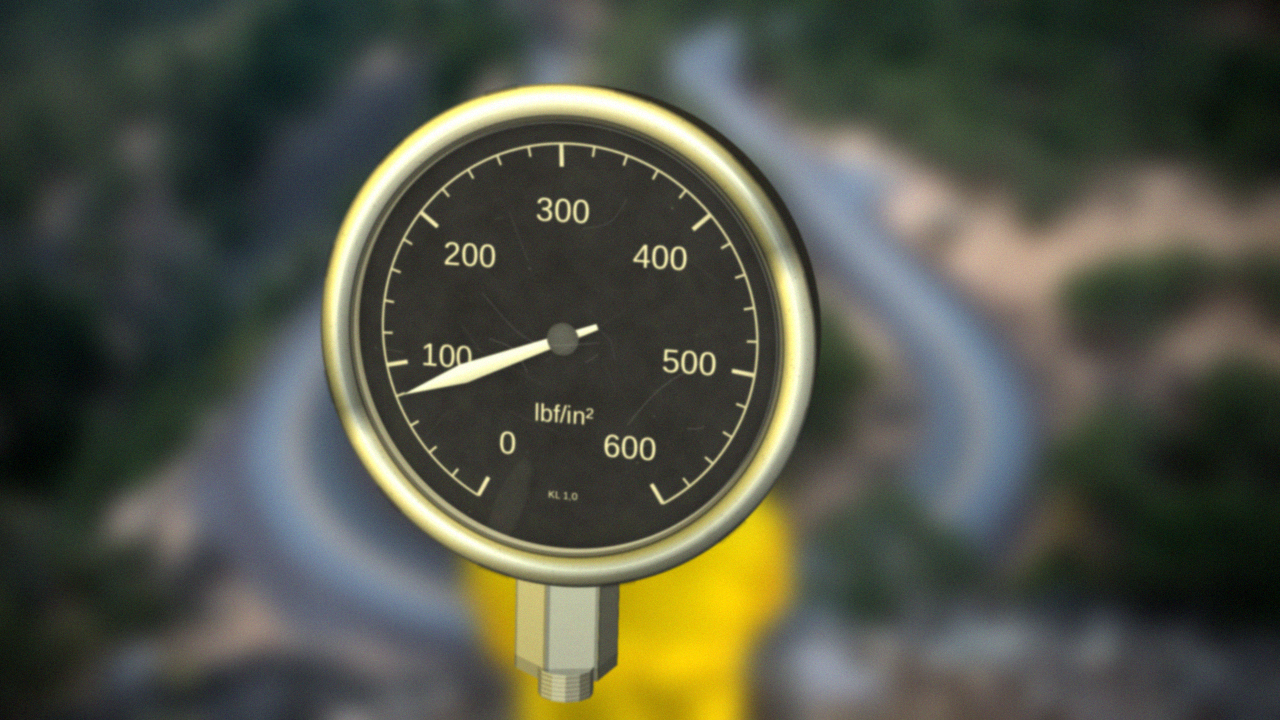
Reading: 80 psi
